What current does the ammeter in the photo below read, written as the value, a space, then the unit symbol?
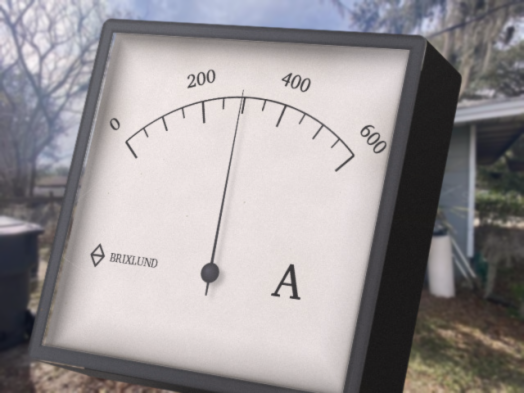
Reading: 300 A
